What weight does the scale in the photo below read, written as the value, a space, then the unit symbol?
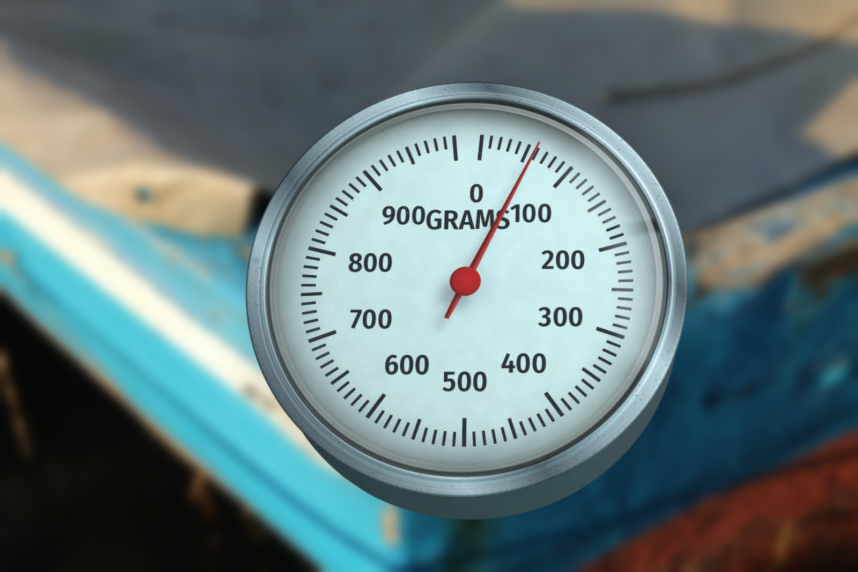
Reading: 60 g
